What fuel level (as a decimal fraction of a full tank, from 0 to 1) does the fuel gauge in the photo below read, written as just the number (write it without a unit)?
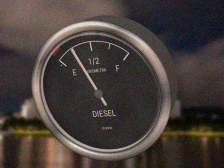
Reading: 0.25
